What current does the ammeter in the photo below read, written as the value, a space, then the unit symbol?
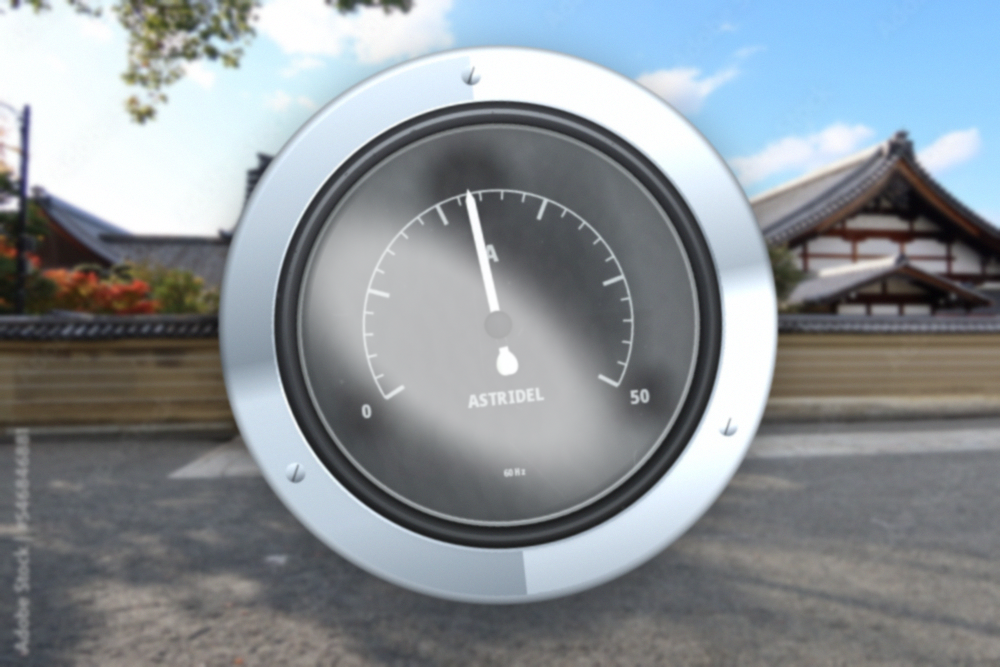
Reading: 23 A
